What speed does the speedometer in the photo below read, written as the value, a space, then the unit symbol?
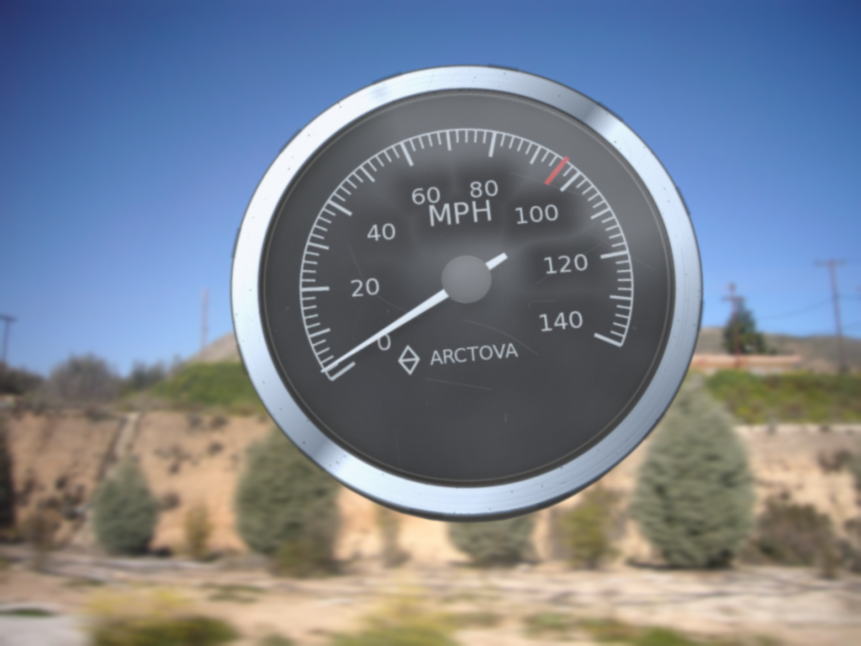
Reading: 2 mph
